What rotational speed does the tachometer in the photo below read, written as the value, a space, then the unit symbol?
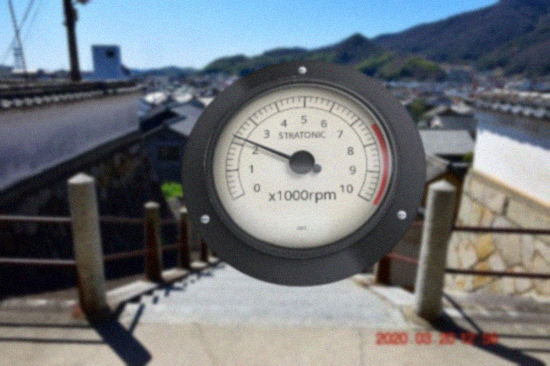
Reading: 2200 rpm
